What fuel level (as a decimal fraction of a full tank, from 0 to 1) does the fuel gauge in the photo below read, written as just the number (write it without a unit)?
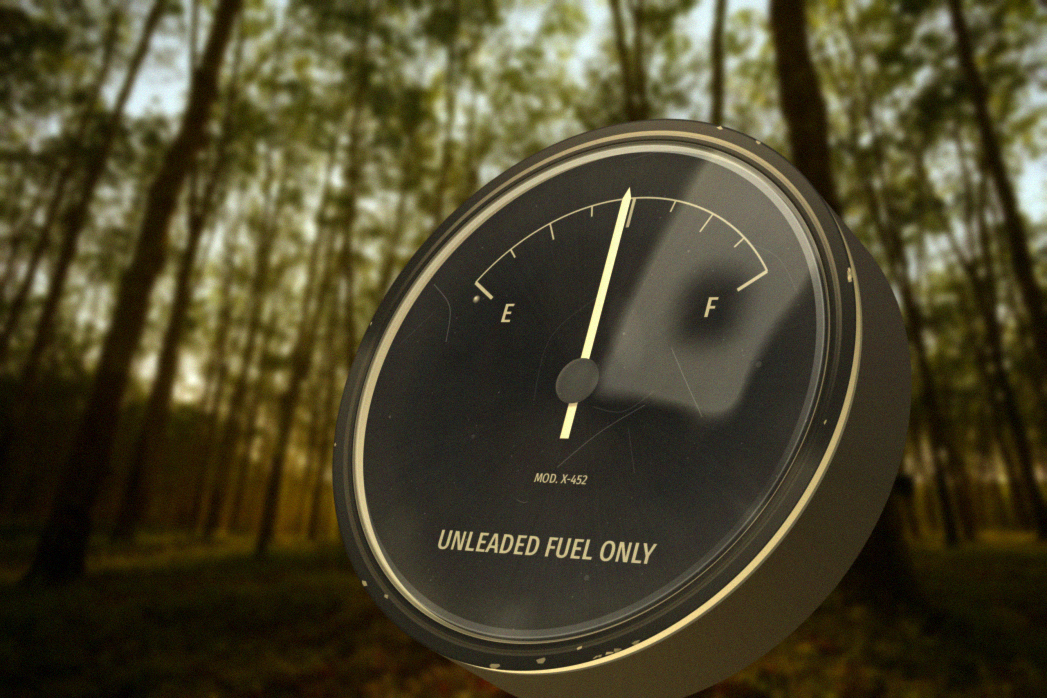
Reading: 0.5
